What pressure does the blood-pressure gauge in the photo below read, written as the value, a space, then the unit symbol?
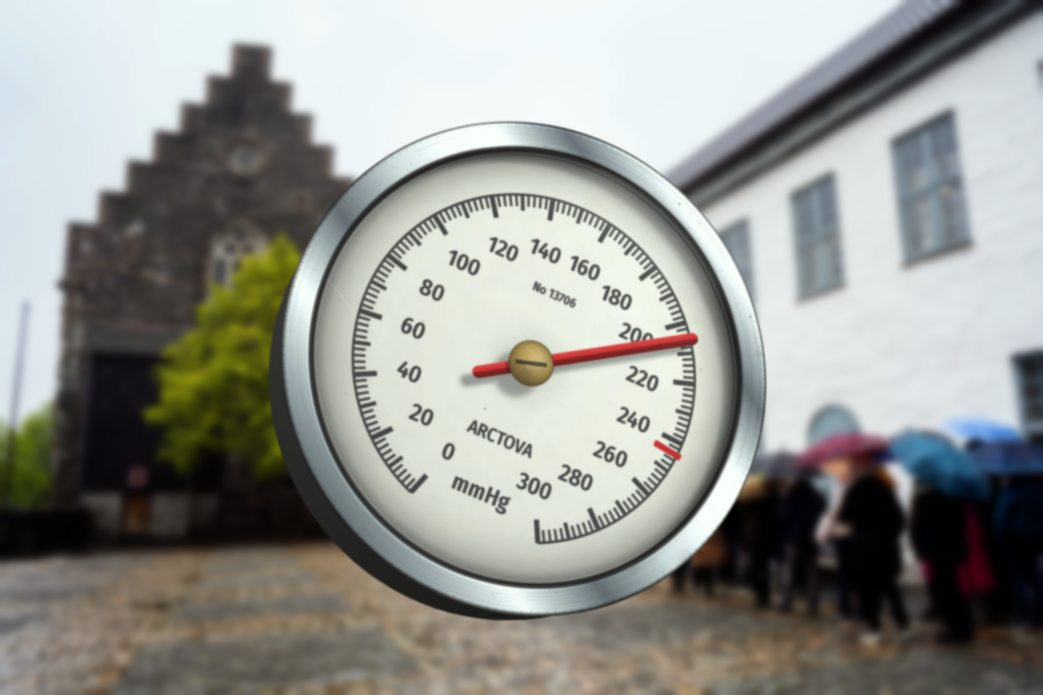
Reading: 206 mmHg
